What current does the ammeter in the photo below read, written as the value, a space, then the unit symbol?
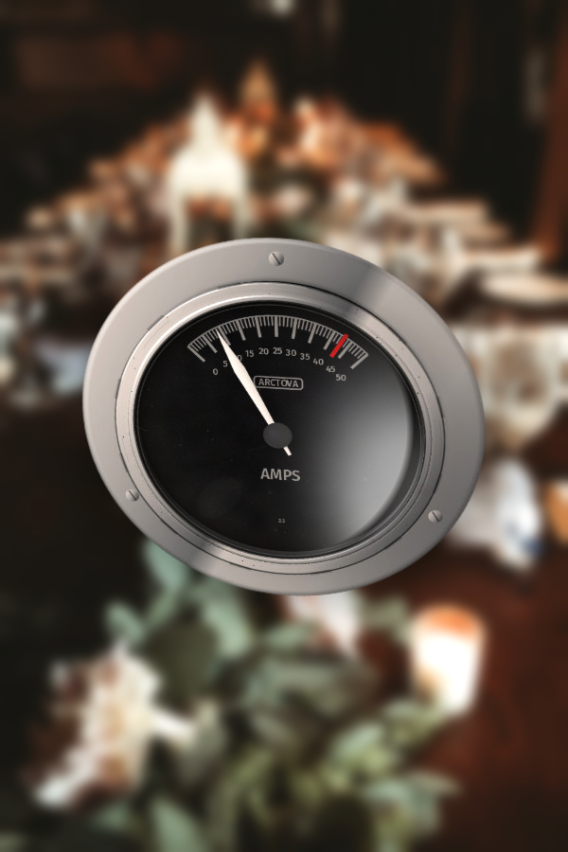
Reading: 10 A
